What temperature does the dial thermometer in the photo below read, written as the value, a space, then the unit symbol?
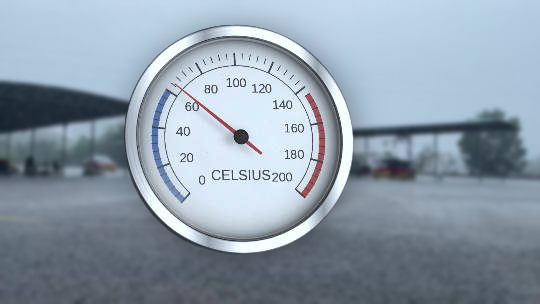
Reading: 64 °C
